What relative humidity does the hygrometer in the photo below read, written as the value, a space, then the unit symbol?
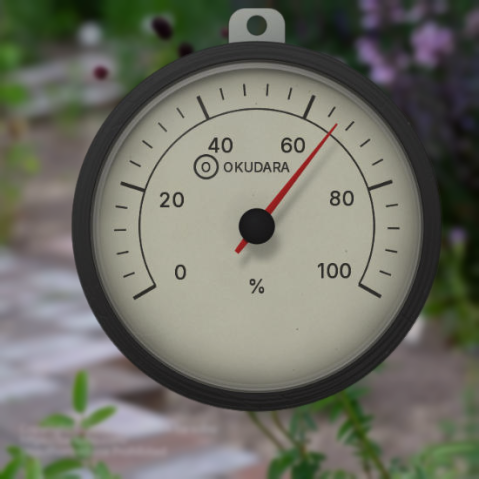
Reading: 66 %
